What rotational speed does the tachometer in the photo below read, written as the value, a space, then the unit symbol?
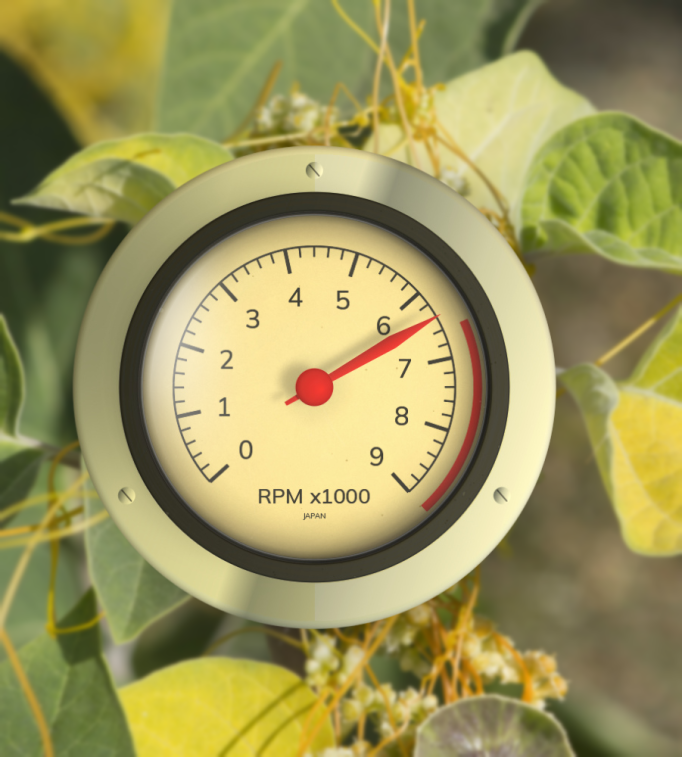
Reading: 6400 rpm
